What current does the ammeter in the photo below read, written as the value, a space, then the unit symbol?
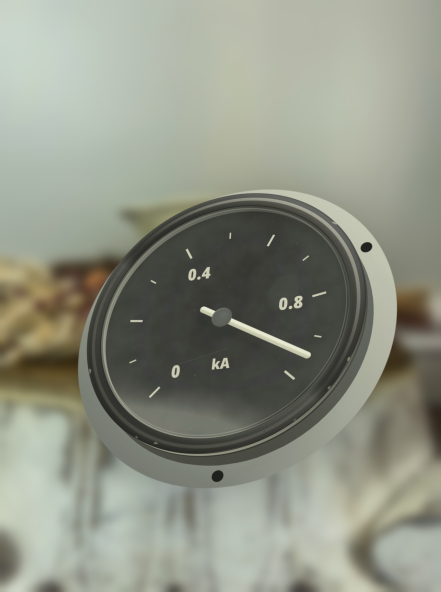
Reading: 0.95 kA
